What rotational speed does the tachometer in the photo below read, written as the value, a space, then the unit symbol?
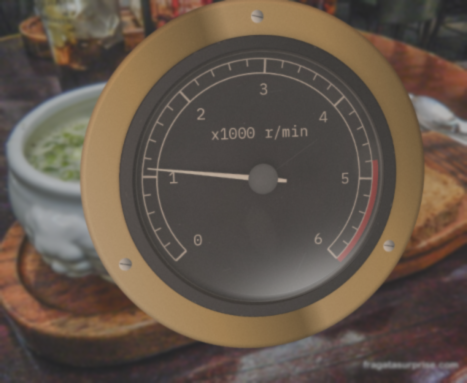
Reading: 1100 rpm
